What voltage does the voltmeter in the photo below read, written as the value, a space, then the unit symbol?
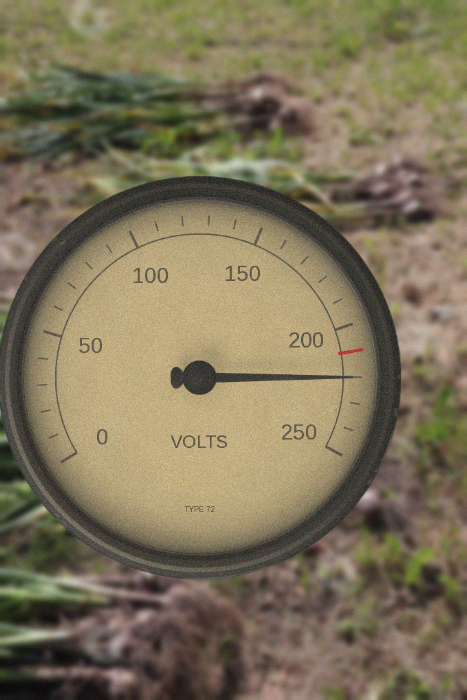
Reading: 220 V
